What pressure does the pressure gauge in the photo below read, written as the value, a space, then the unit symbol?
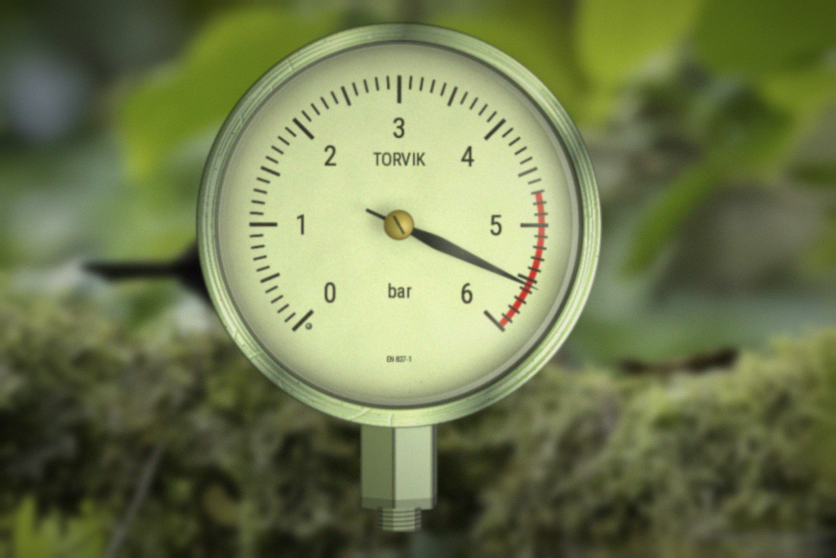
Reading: 5.55 bar
